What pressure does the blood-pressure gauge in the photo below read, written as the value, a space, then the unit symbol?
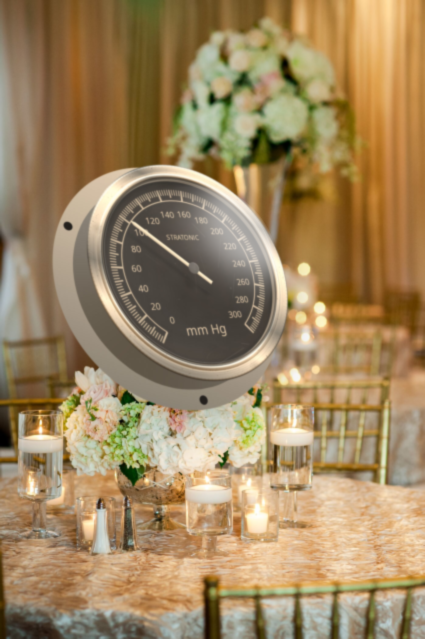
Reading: 100 mmHg
